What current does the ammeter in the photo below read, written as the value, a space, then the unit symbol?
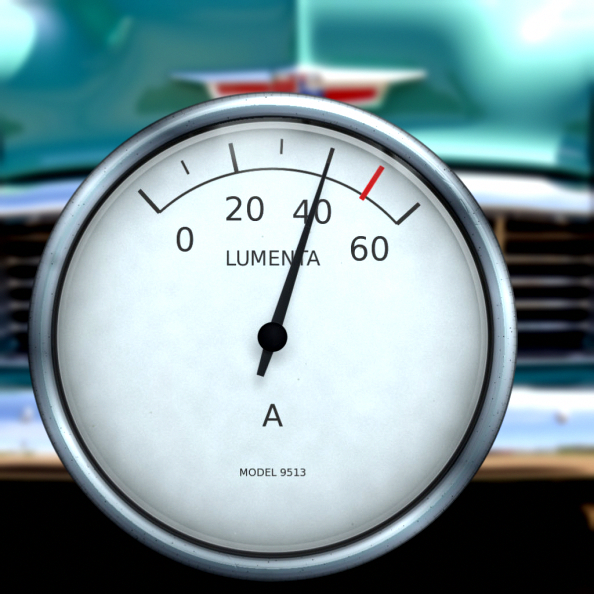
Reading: 40 A
